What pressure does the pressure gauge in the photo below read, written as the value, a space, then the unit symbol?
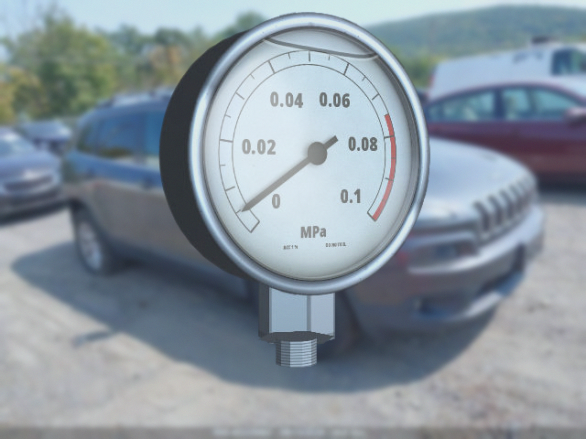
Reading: 0.005 MPa
